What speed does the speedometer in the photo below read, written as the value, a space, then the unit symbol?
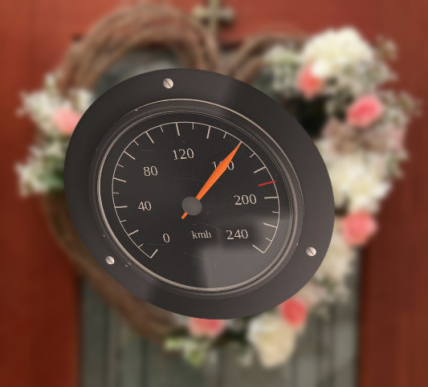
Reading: 160 km/h
